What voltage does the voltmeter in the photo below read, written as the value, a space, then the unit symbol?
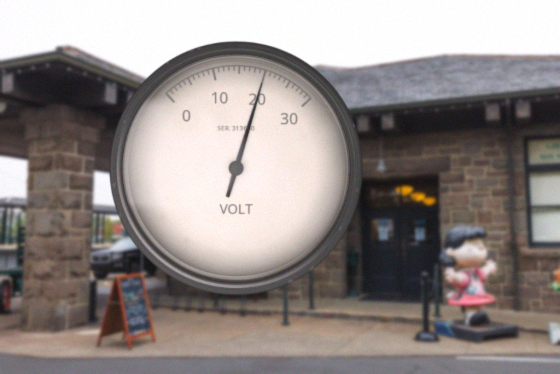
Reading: 20 V
